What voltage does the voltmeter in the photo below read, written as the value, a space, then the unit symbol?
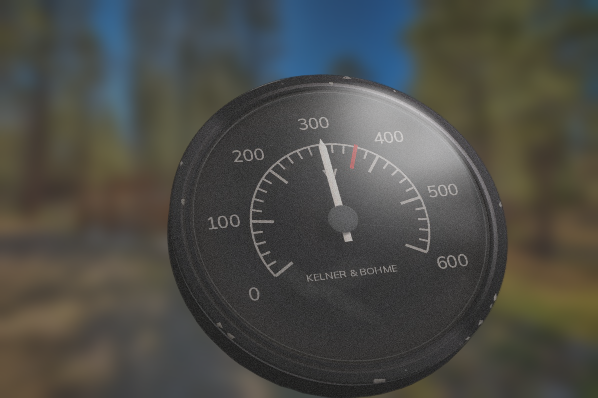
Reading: 300 V
